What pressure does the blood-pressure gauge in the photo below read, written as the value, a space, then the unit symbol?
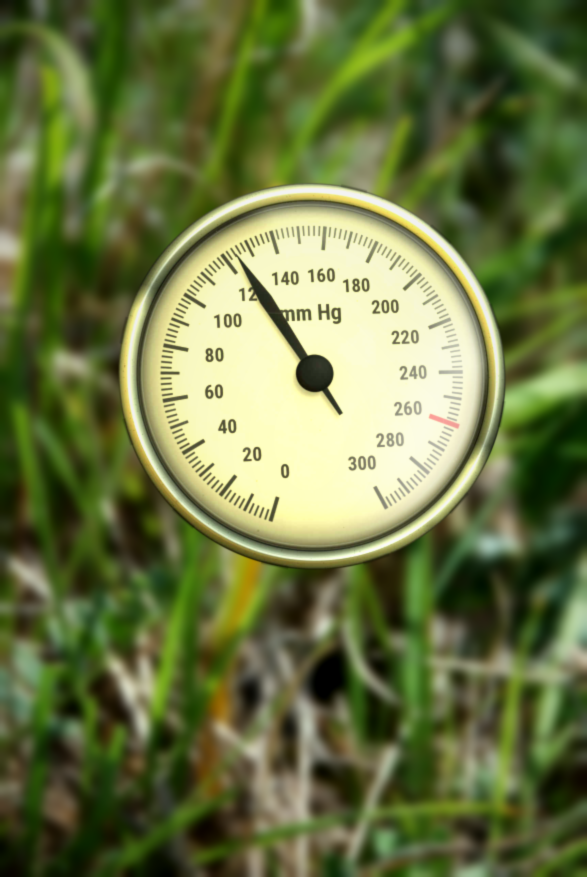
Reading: 124 mmHg
